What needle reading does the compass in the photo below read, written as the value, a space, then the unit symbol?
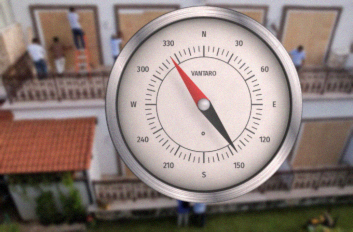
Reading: 325 °
